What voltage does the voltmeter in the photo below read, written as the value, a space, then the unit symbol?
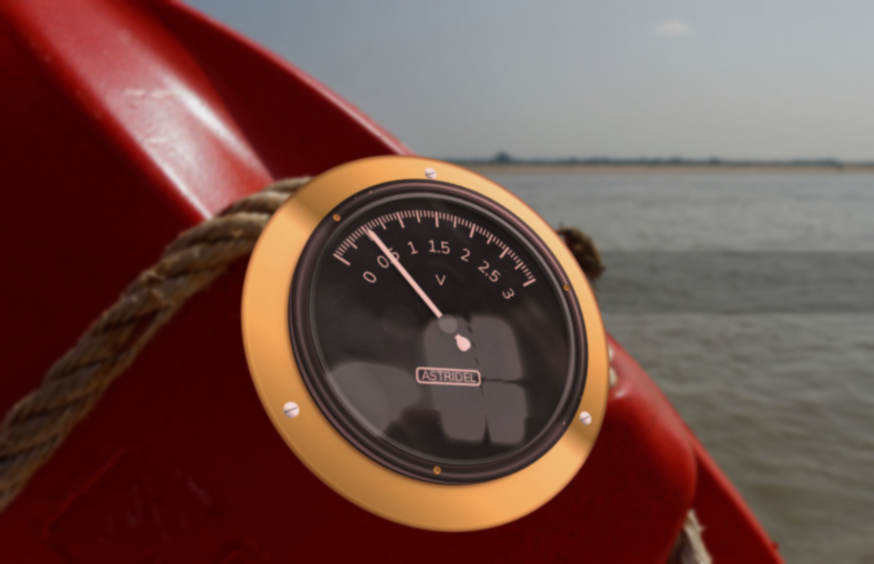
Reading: 0.5 V
